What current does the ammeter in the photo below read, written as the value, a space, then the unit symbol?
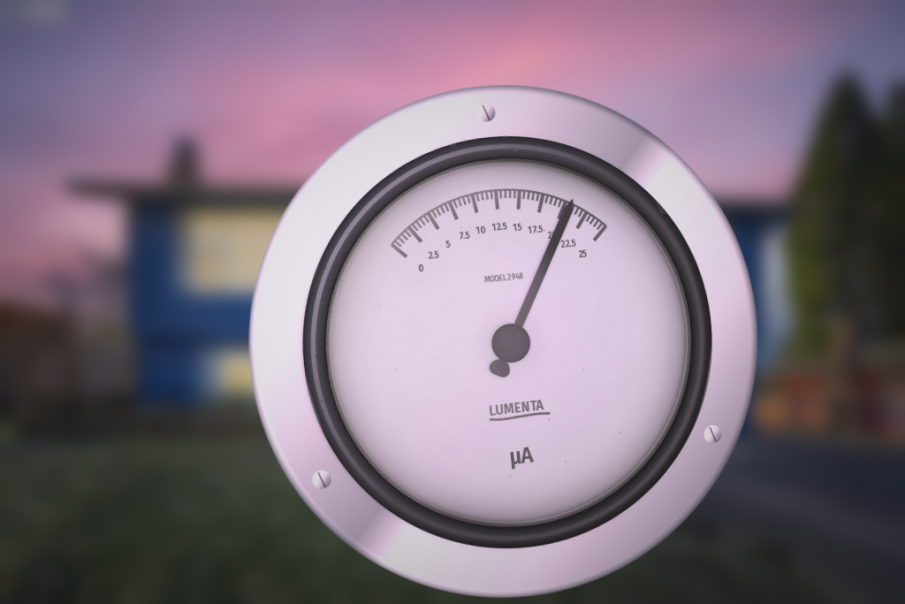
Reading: 20.5 µA
